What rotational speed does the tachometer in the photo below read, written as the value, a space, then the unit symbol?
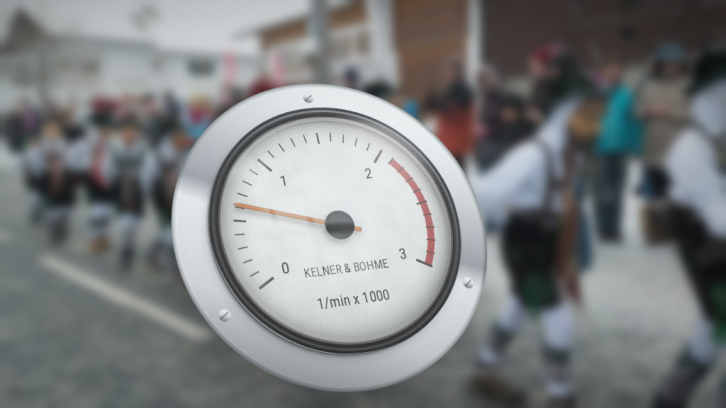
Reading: 600 rpm
